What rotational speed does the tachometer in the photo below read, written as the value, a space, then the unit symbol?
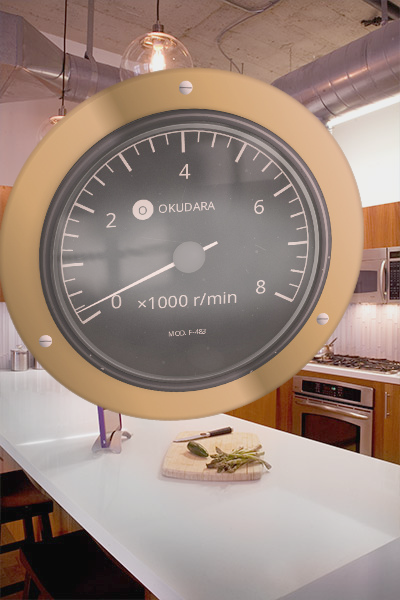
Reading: 250 rpm
